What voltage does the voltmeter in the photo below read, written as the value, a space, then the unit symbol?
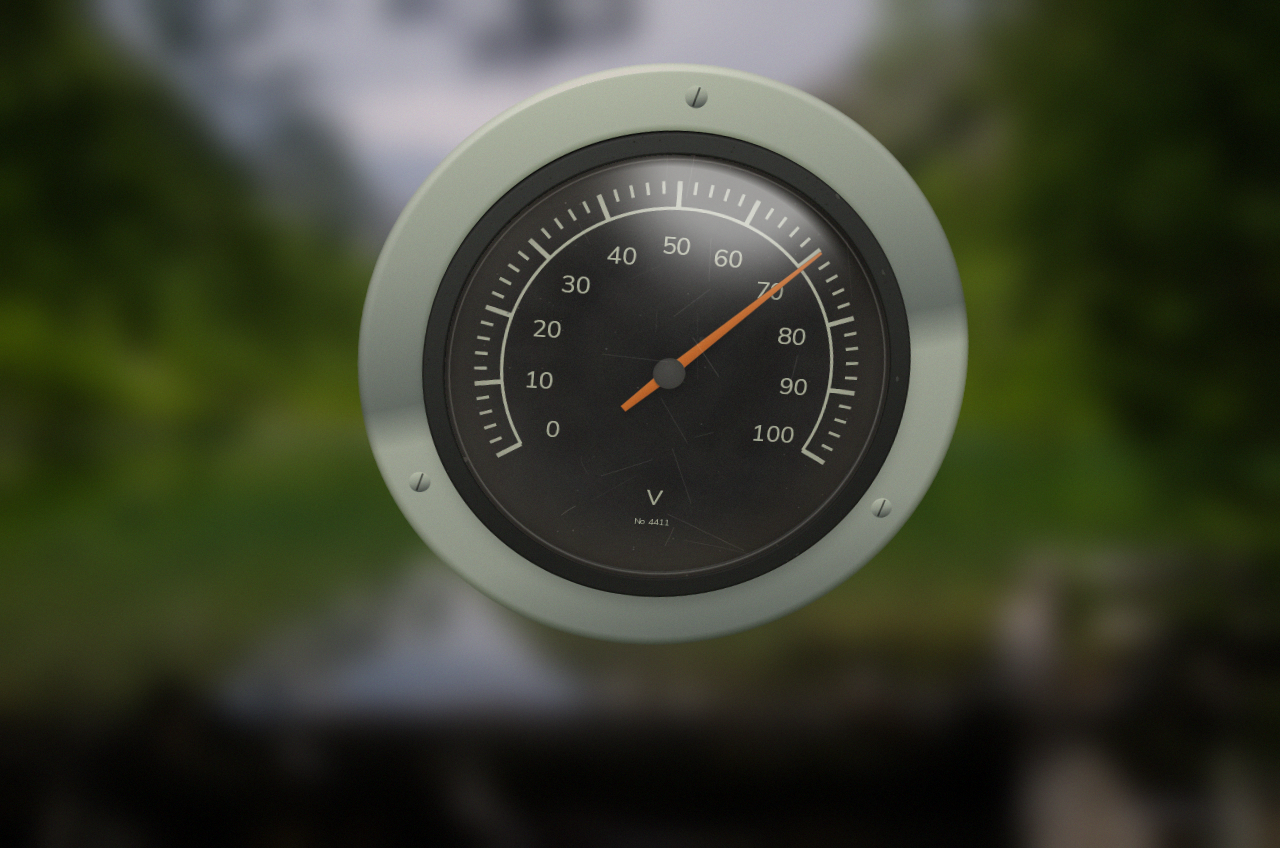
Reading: 70 V
